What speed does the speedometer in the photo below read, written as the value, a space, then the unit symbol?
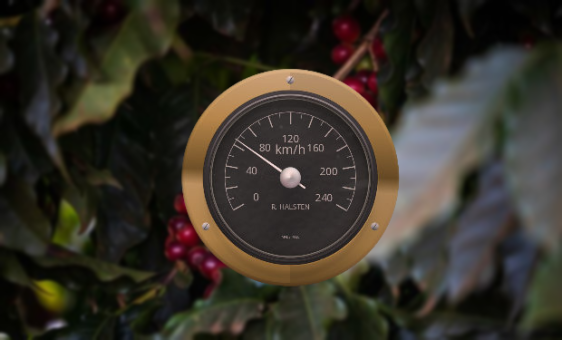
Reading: 65 km/h
